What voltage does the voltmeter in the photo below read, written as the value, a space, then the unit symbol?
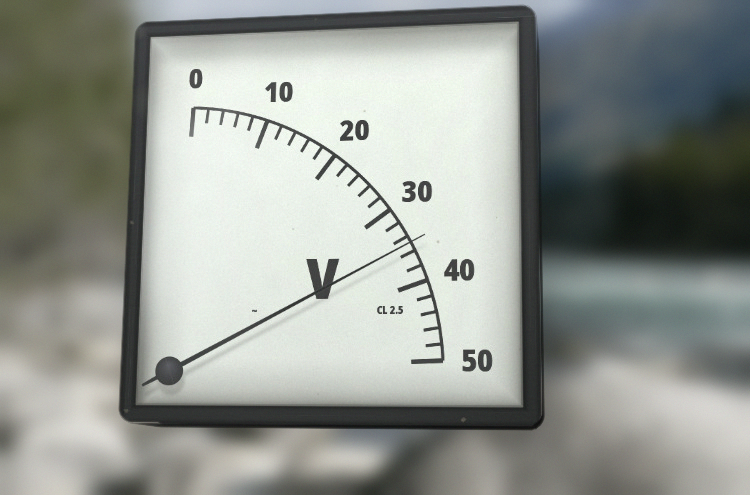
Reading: 35 V
